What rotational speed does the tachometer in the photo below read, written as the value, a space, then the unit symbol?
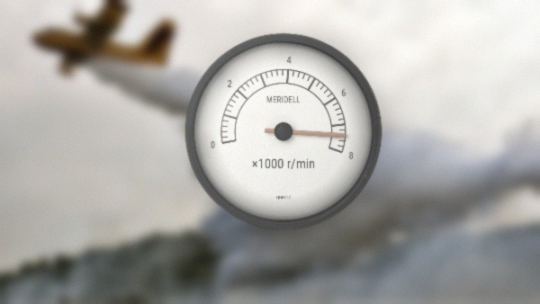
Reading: 7400 rpm
